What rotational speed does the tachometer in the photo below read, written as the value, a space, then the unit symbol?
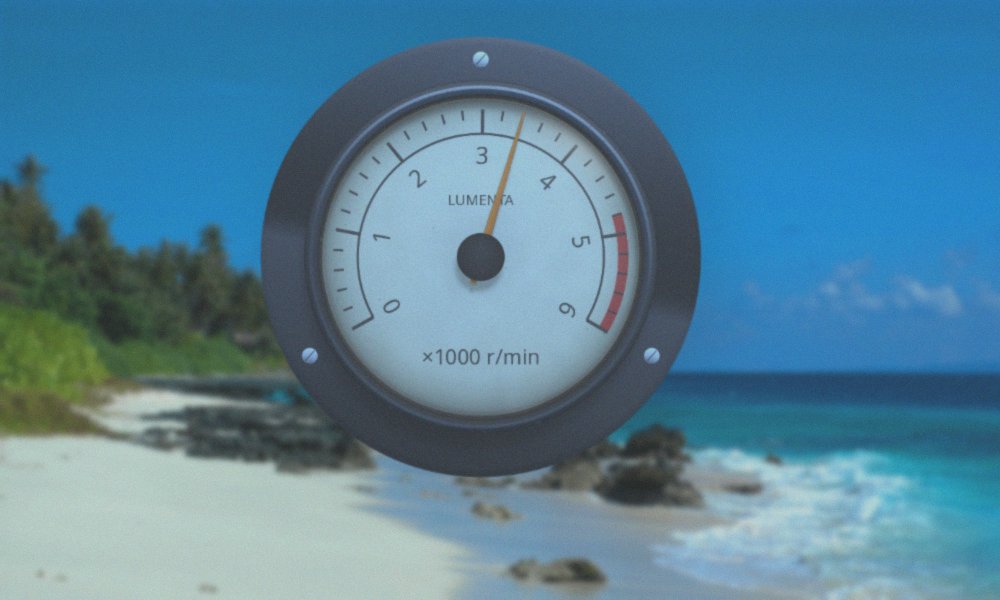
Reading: 3400 rpm
